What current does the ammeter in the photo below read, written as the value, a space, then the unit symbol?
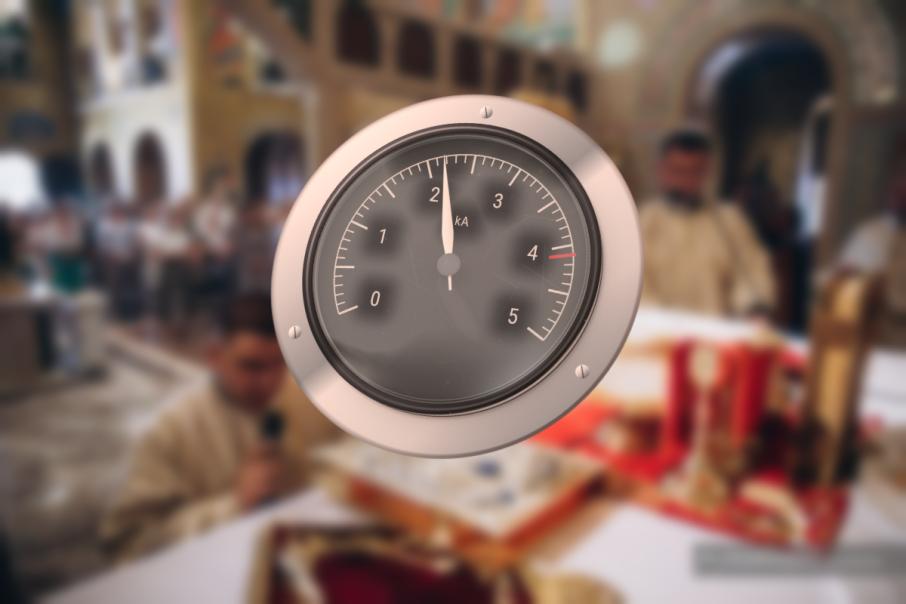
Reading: 2.2 kA
